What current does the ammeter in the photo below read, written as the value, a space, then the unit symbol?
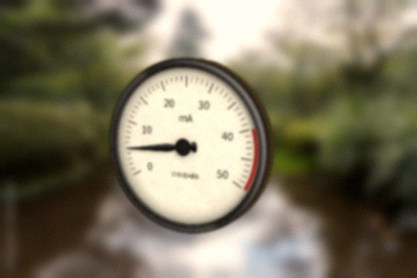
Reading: 5 mA
